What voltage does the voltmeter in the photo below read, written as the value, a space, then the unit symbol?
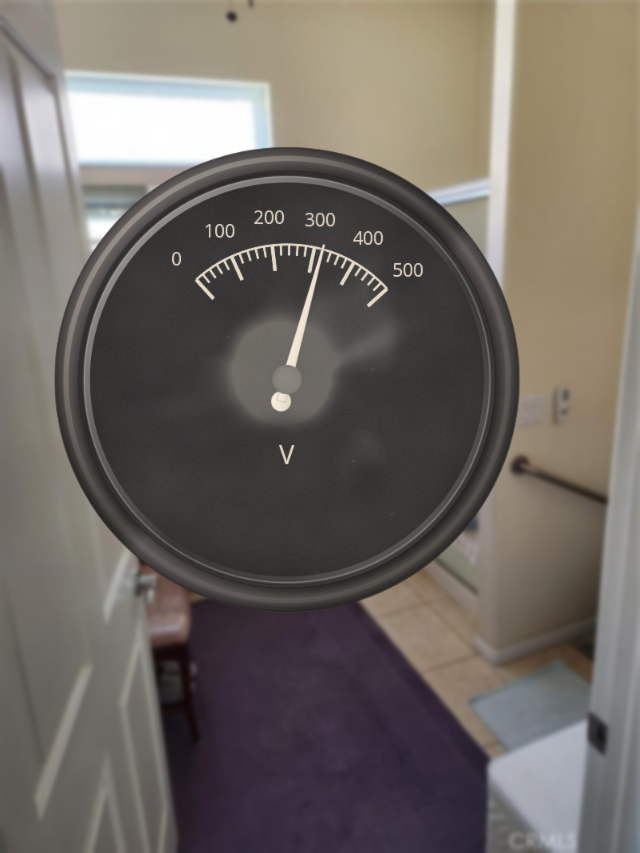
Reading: 320 V
